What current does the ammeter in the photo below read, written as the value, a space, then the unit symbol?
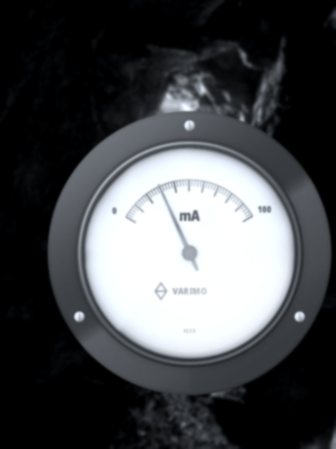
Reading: 30 mA
